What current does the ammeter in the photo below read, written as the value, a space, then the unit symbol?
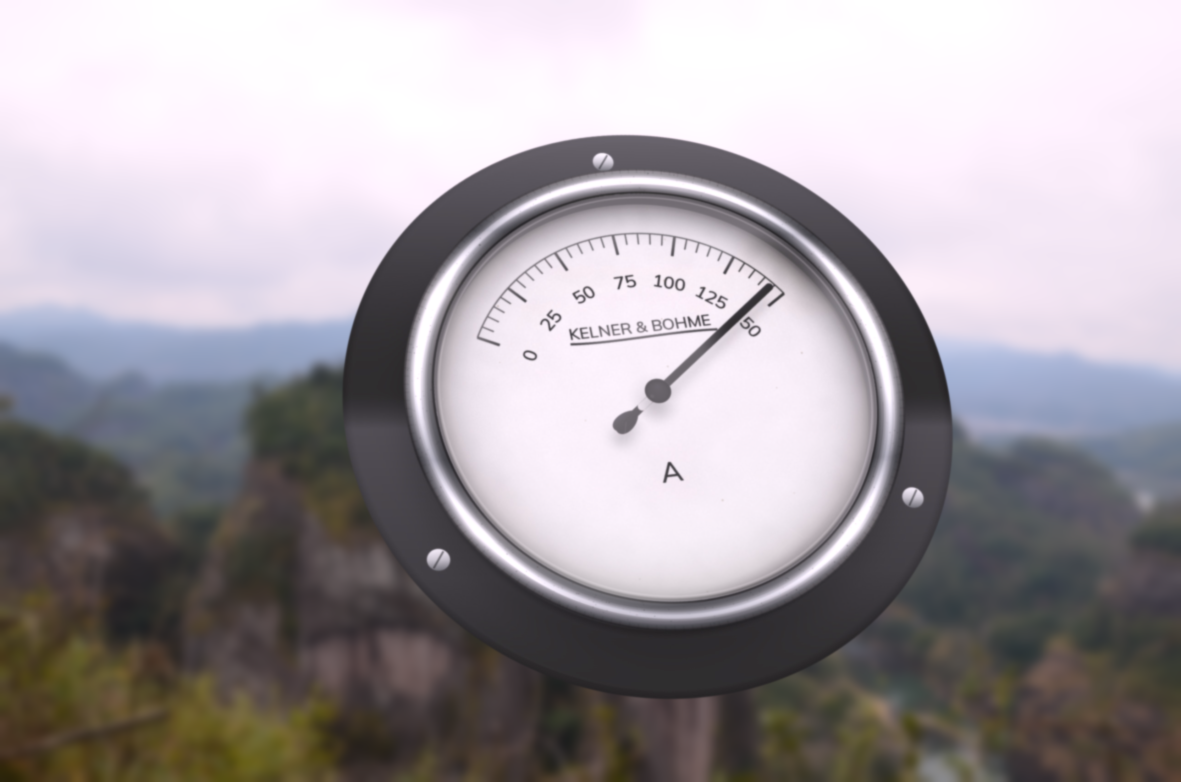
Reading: 145 A
